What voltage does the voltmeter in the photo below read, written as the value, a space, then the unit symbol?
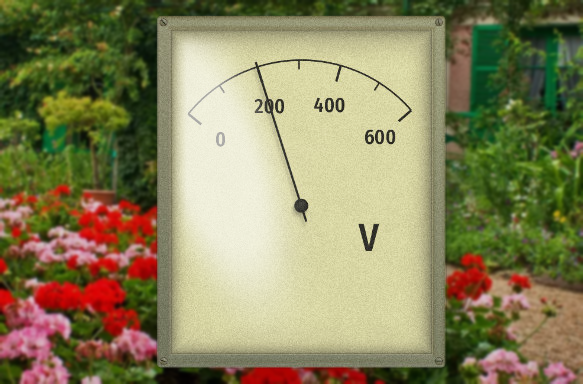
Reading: 200 V
